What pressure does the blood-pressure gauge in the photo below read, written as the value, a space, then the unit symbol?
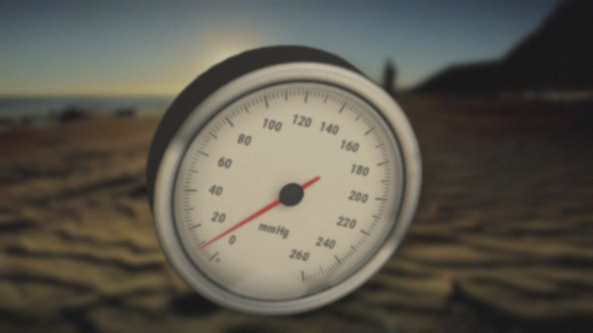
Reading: 10 mmHg
